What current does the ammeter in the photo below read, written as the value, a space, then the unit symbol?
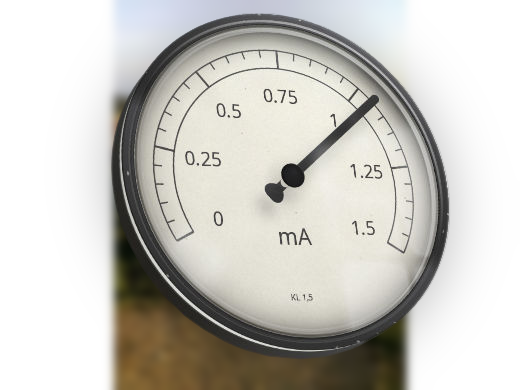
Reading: 1.05 mA
